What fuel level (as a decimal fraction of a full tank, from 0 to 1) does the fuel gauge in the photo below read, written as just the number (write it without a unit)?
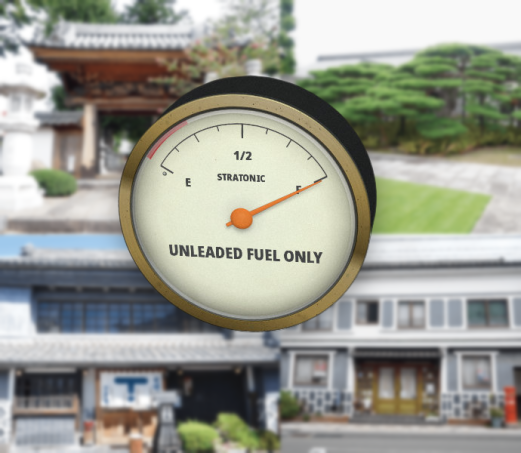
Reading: 1
